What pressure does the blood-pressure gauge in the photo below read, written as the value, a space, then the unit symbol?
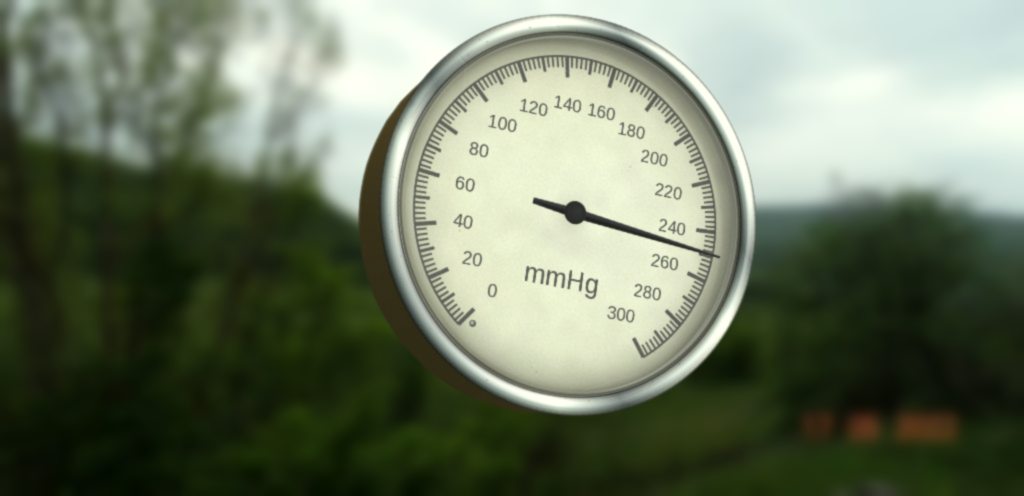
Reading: 250 mmHg
